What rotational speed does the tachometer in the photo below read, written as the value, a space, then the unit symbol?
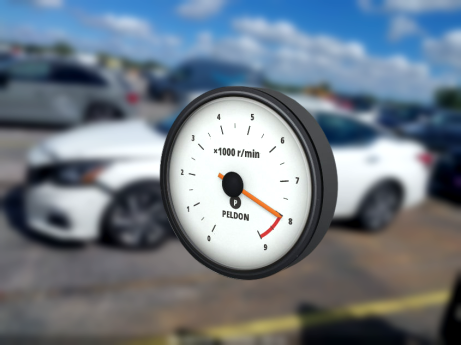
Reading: 8000 rpm
